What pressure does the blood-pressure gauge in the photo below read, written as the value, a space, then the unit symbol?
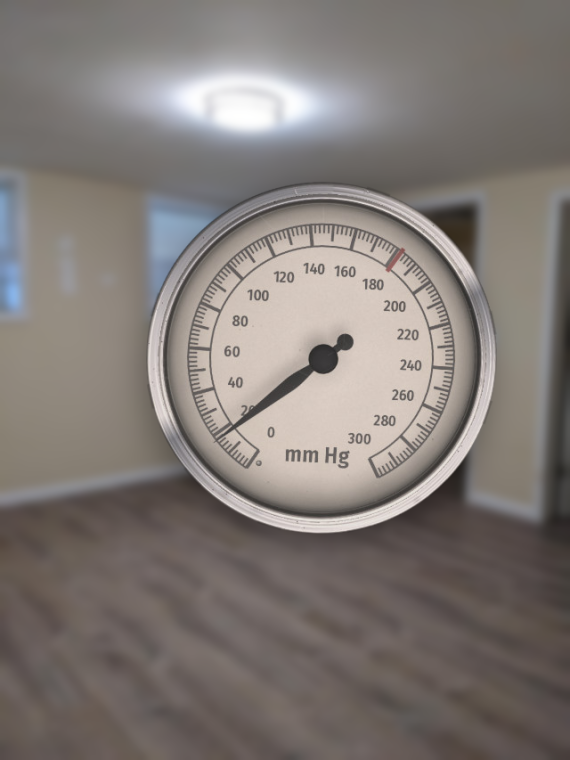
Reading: 18 mmHg
